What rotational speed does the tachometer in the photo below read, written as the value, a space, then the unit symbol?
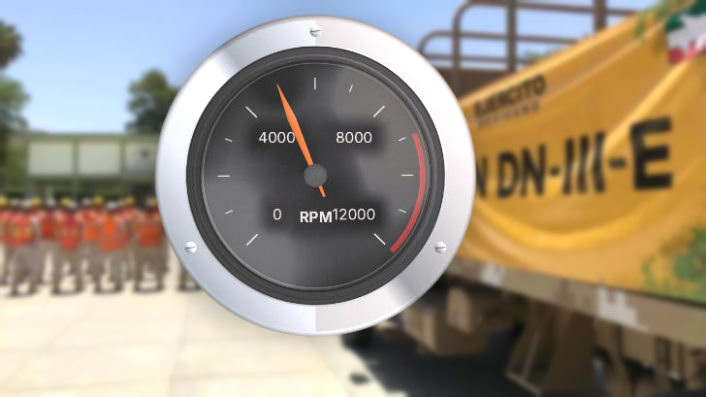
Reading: 5000 rpm
